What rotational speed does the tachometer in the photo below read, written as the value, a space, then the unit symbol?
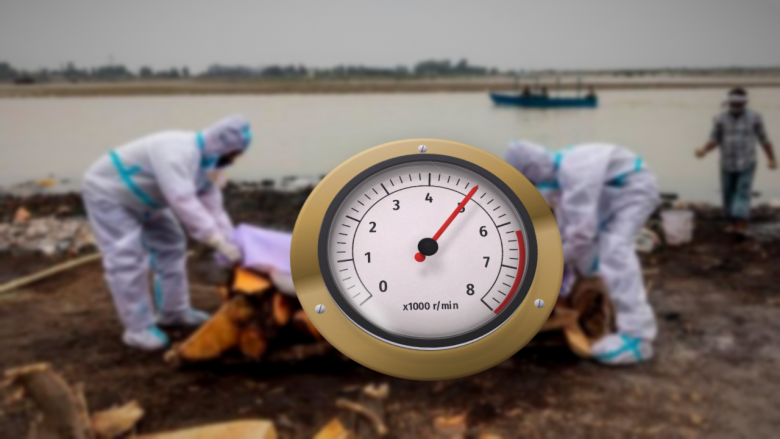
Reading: 5000 rpm
